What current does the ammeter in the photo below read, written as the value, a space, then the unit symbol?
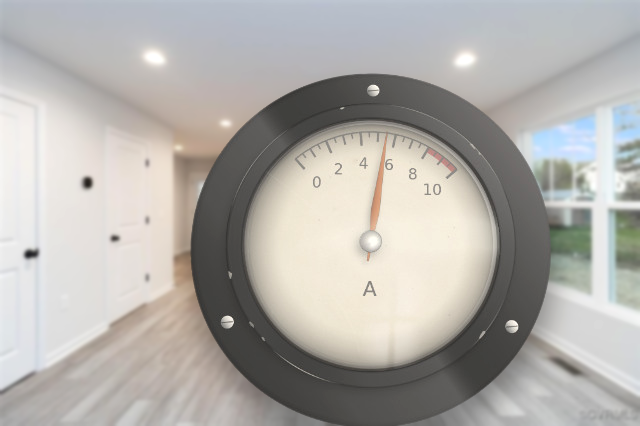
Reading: 5.5 A
